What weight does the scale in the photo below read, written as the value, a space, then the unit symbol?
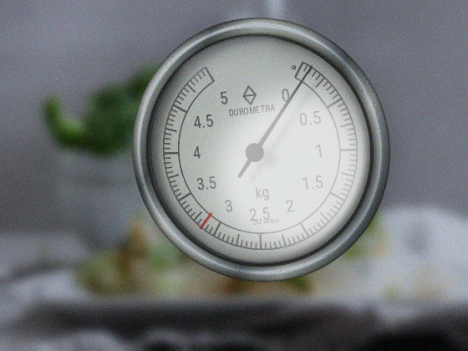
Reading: 0.1 kg
